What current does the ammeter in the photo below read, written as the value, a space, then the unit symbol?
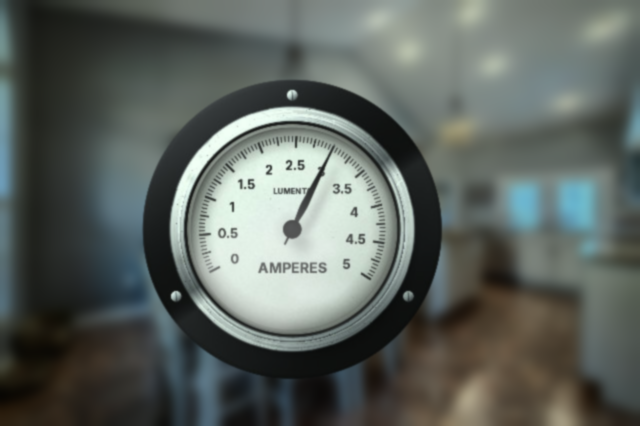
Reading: 3 A
